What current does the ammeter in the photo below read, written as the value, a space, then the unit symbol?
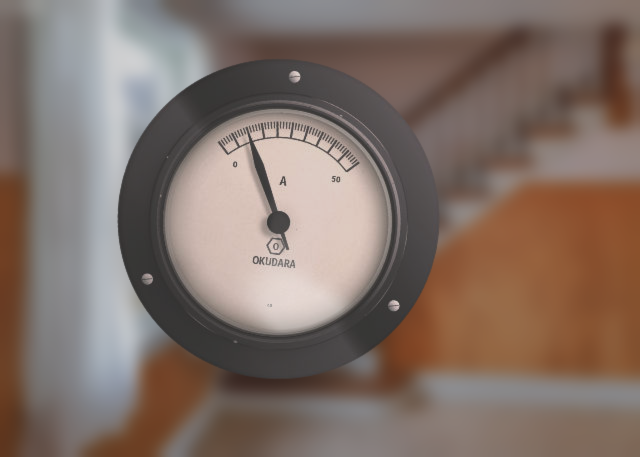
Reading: 10 A
